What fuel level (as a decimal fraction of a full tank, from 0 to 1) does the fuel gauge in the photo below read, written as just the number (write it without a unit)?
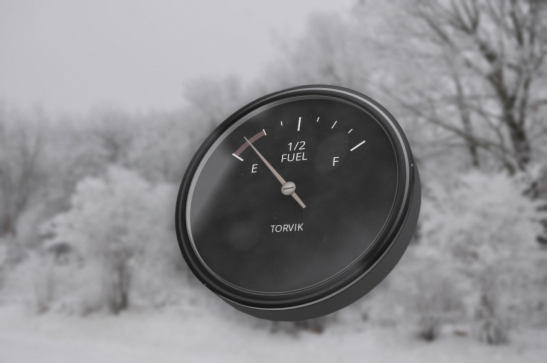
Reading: 0.125
